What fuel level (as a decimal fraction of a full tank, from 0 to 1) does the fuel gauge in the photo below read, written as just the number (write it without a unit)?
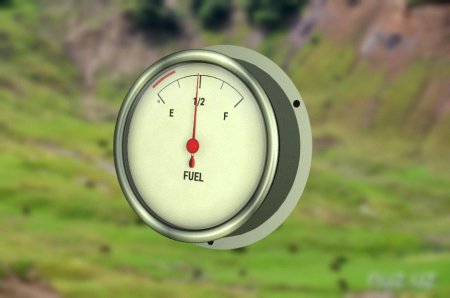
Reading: 0.5
